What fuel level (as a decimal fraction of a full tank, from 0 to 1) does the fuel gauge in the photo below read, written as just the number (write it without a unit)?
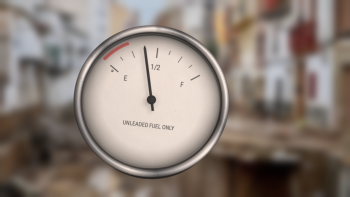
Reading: 0.375
